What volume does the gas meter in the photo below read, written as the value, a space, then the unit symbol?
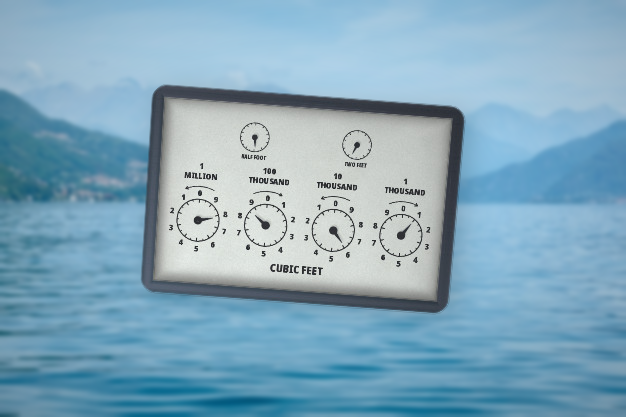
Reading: 786100 ft³
